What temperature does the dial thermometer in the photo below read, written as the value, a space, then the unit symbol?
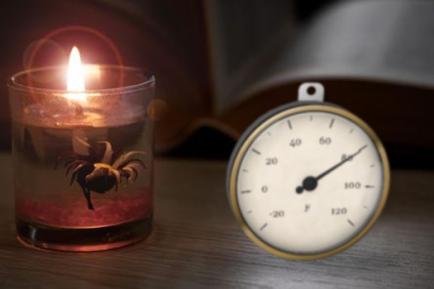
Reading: 80 °F
